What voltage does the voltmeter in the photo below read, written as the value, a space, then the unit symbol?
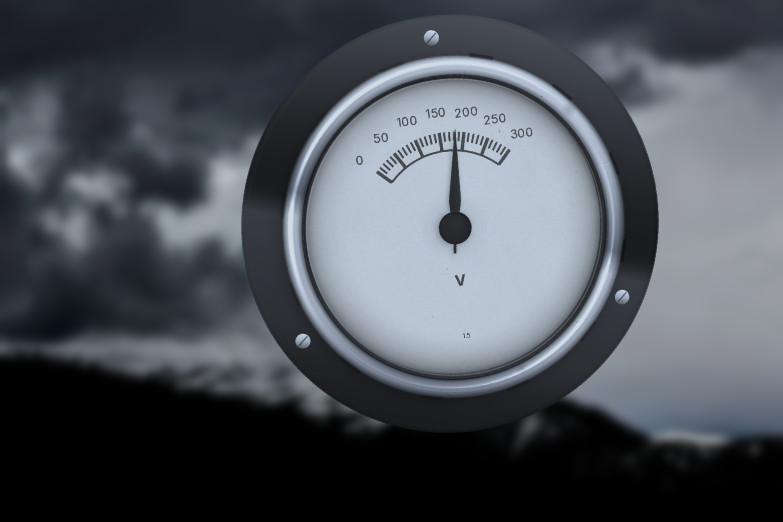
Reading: 180 V
